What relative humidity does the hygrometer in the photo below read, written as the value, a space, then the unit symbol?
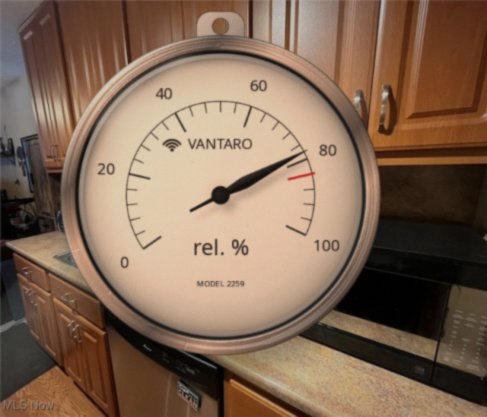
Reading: 78 %
